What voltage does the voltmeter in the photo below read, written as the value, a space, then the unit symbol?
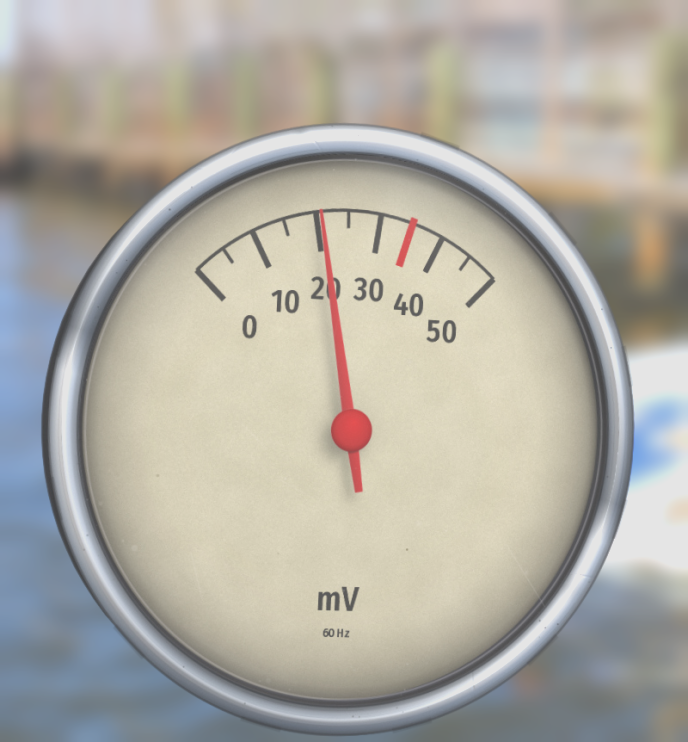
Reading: 20 mV
